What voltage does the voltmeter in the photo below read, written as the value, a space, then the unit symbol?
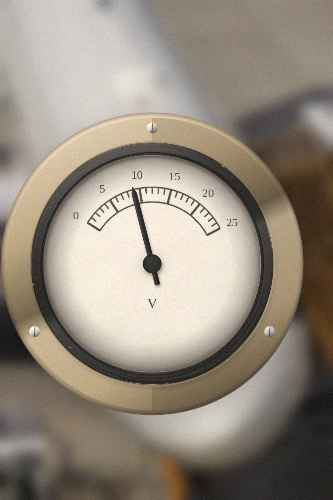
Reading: 9 V
